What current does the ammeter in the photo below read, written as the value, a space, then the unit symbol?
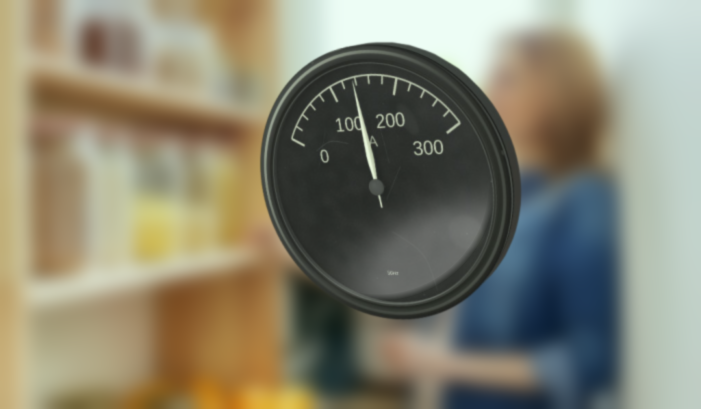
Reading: 140 A
